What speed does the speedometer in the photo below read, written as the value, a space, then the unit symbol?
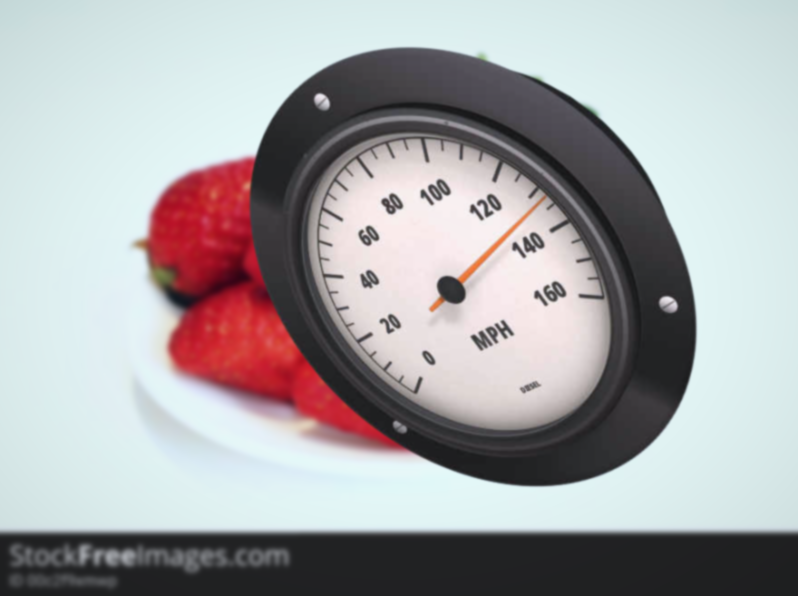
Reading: 132.5 mph
